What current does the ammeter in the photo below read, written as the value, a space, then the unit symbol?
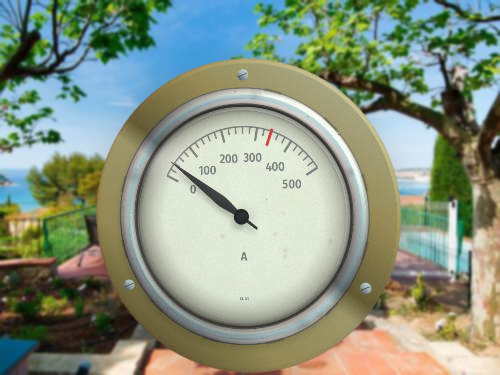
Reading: 40 A
